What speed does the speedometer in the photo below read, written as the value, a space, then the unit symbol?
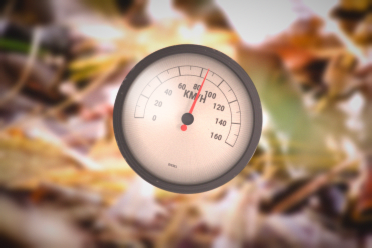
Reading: 85 km/h
